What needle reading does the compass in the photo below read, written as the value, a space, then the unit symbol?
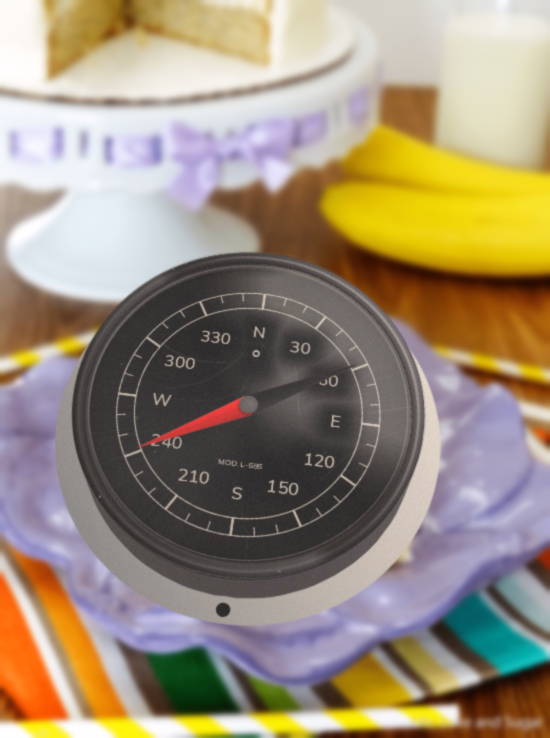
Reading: 240 °
